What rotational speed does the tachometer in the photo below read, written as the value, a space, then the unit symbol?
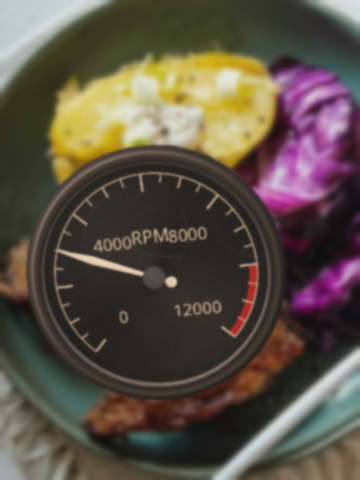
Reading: 3000 rpm
